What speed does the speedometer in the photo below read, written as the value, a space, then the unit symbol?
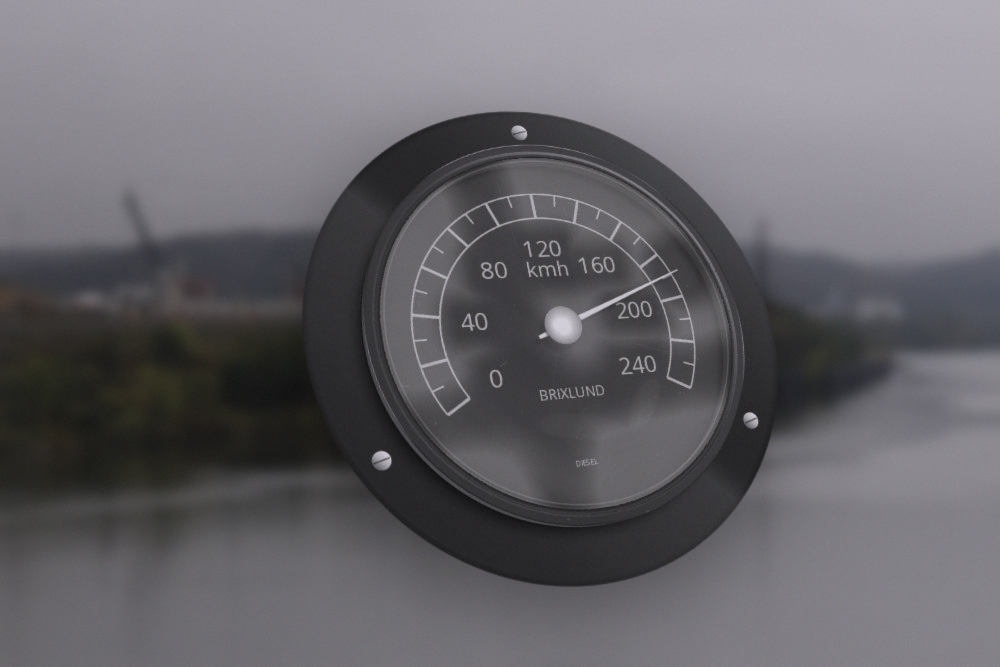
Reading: 190 km/h
